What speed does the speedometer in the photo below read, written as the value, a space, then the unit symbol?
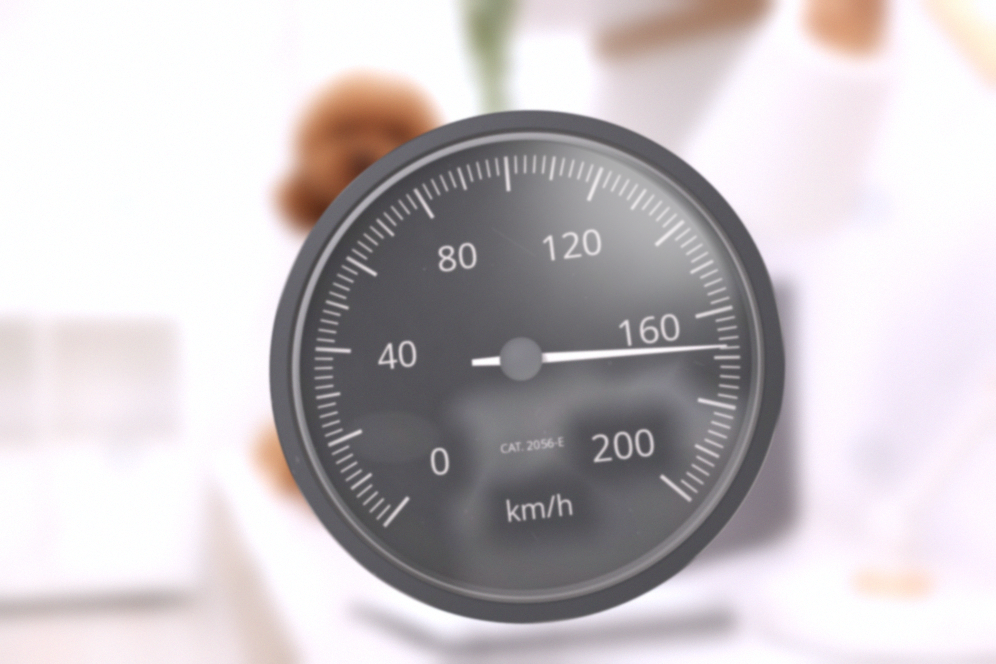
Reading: 168 km/h
